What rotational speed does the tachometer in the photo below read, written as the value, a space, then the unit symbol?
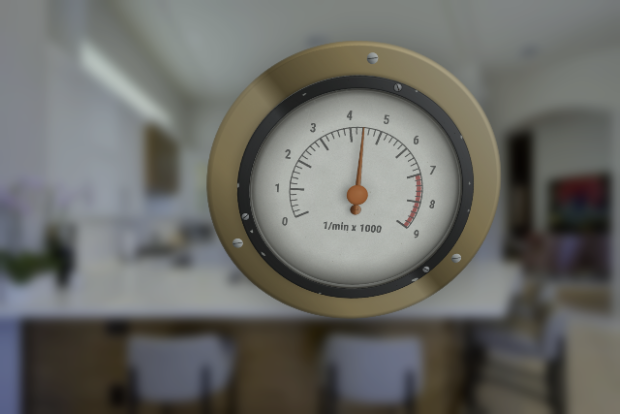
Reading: 4400 rpm
